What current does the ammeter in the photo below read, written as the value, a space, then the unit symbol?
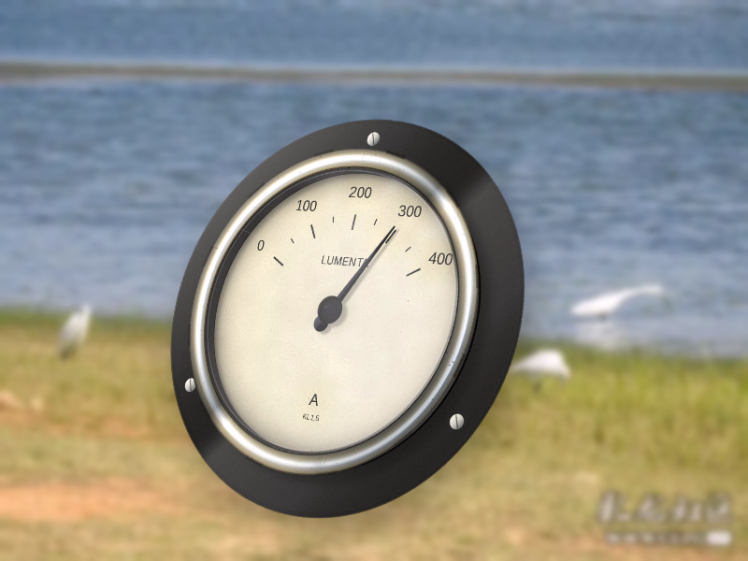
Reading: 300 A
